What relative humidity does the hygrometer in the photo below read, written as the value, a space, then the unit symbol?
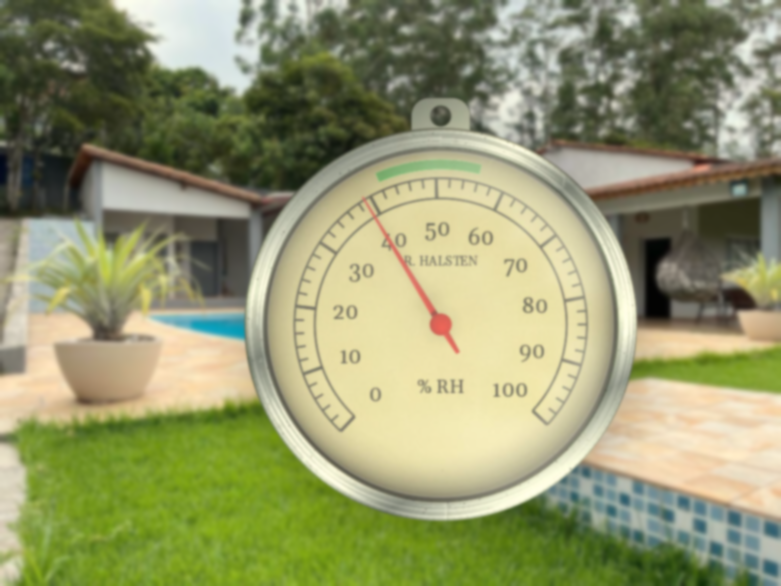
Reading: 39 %
